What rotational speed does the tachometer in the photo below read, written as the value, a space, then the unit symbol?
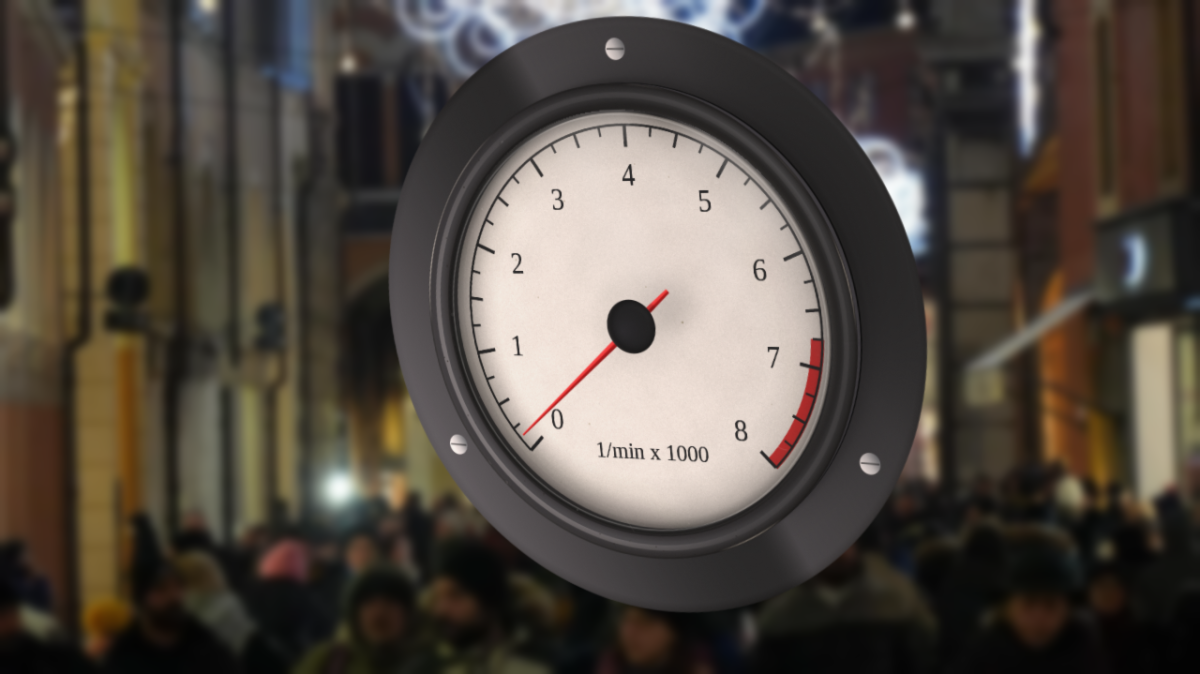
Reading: 125 rpm
